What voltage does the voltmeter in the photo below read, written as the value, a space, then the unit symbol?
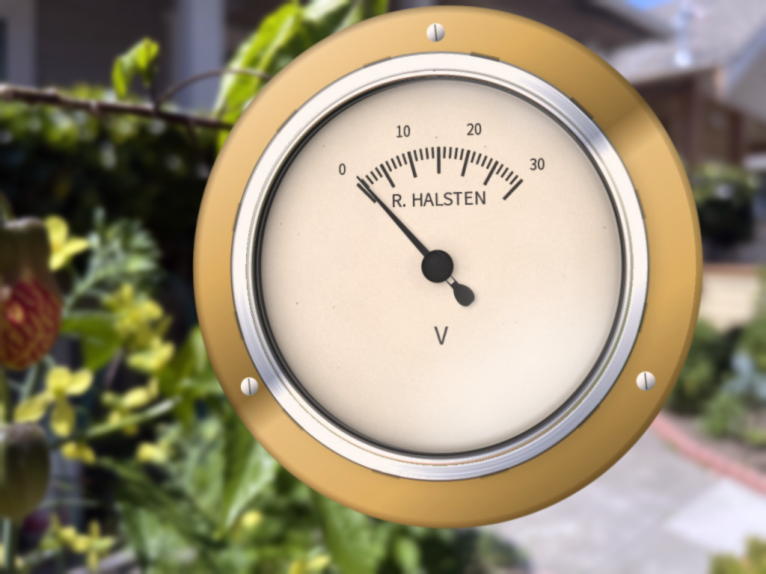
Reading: 1 V
